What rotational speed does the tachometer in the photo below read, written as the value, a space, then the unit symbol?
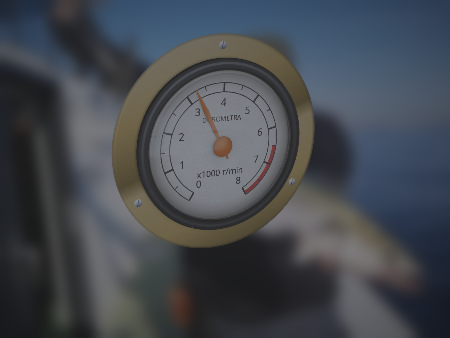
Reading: 3250 rpm
